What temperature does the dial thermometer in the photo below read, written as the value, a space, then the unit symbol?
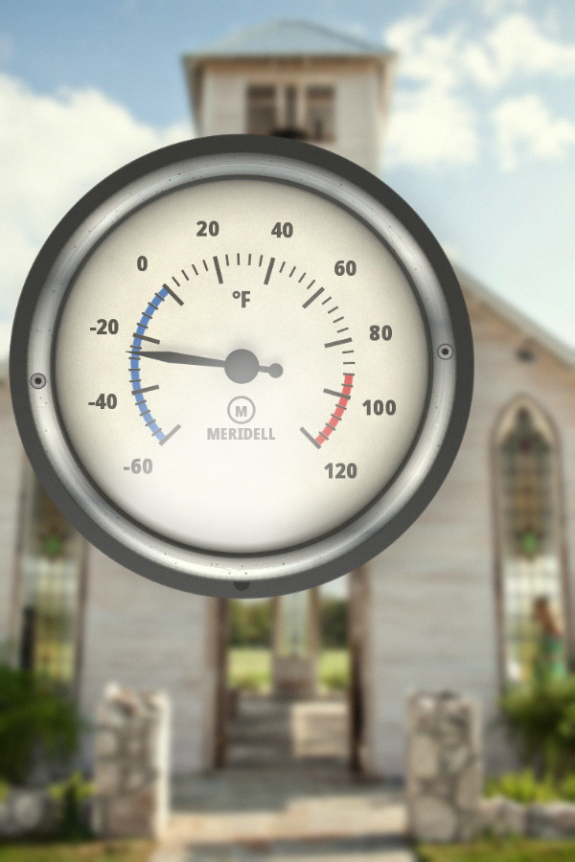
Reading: -26 °F
